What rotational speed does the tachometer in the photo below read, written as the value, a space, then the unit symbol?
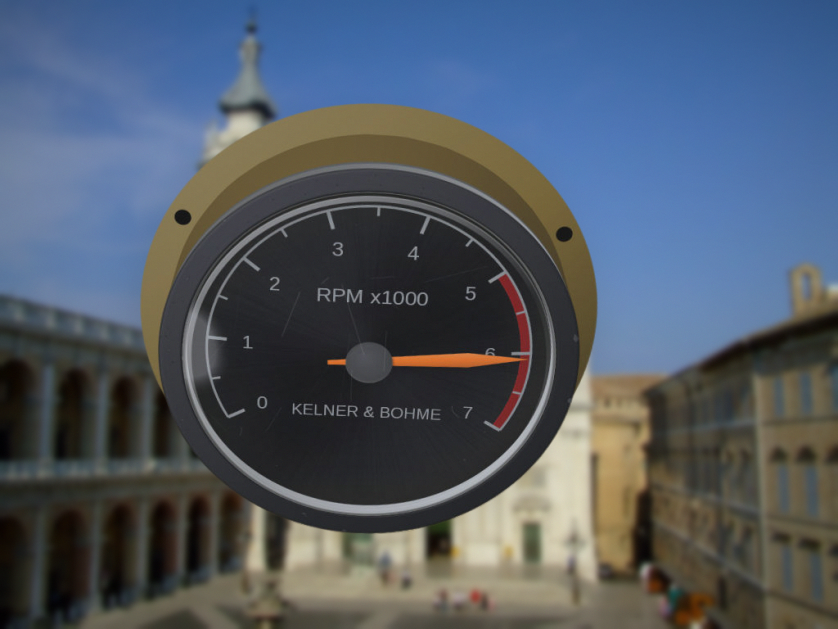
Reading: 6000 rpm
